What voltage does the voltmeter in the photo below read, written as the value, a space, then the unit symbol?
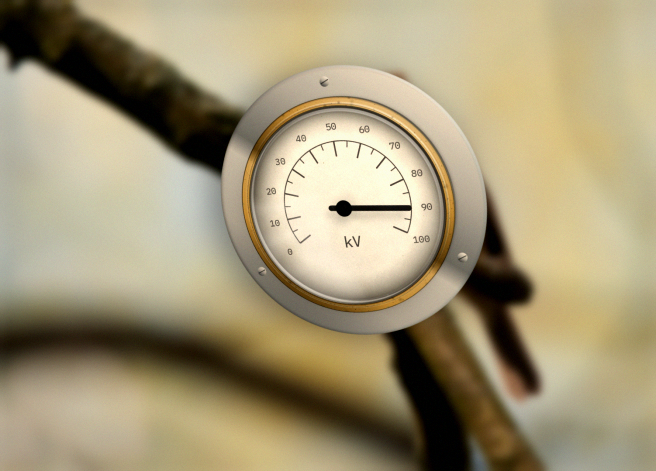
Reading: 90 kV
